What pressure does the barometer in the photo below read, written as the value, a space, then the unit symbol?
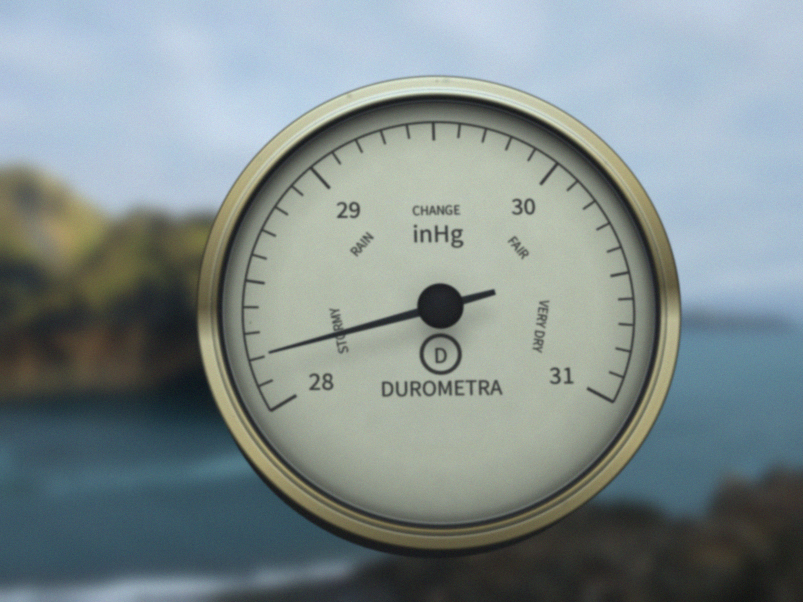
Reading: 28.2 inHg
